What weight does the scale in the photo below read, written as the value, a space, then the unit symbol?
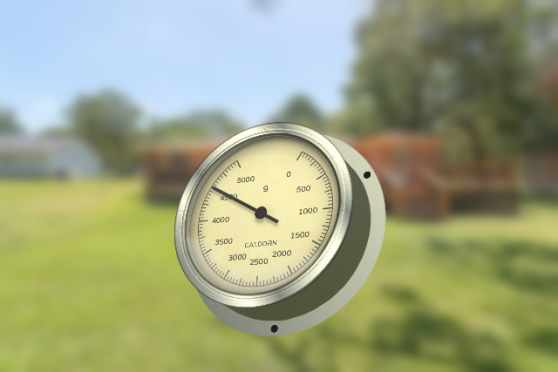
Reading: 4500 g
